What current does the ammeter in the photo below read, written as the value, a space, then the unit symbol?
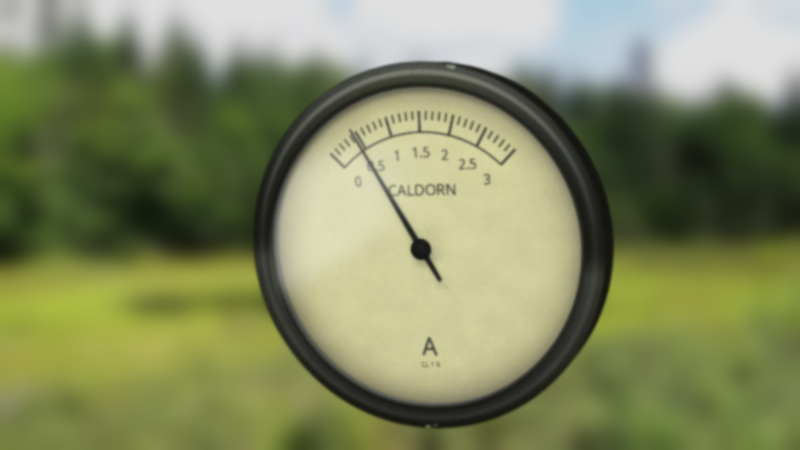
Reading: 0.5 A
